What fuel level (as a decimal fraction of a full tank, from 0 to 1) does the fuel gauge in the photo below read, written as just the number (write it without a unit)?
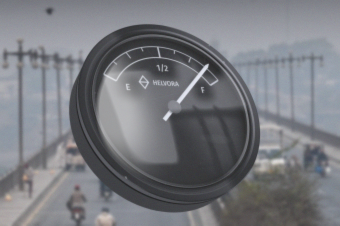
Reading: 0.875
